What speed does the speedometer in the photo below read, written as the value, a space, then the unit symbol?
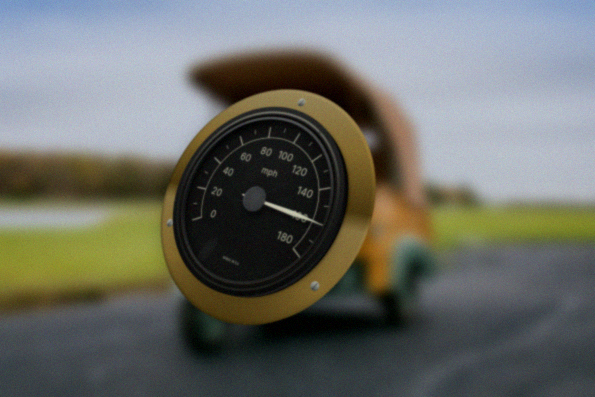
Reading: 160 mph
